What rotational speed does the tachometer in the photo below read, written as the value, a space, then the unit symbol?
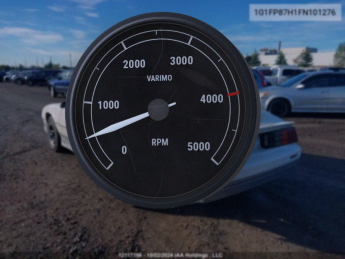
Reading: 500 rpm
